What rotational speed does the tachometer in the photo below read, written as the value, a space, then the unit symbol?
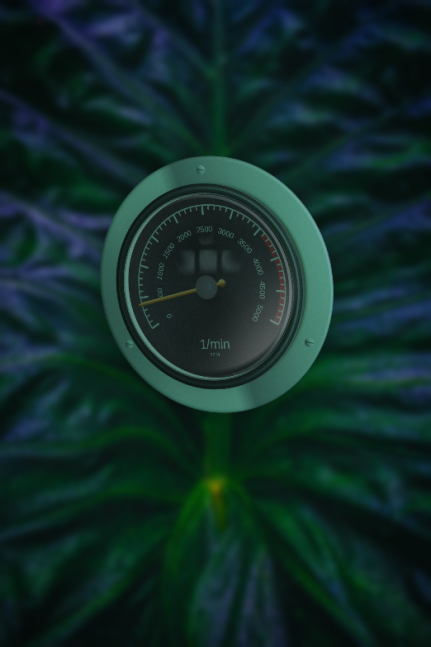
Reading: 400 rpm
